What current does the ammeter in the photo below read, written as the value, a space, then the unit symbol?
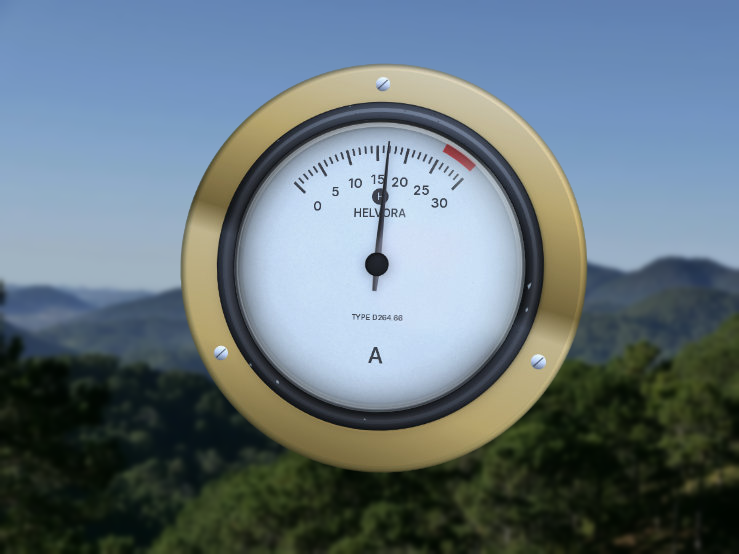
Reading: 17 A
